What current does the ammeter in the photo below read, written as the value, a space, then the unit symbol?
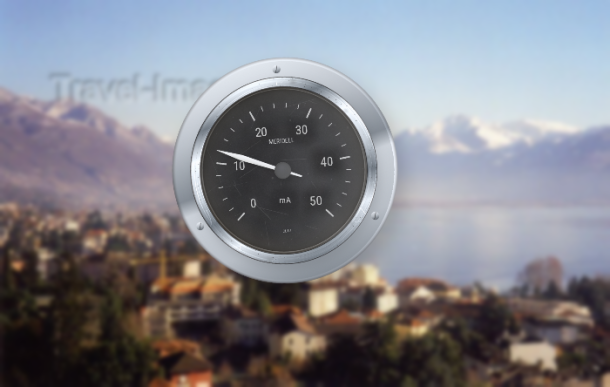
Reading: 12 mA
